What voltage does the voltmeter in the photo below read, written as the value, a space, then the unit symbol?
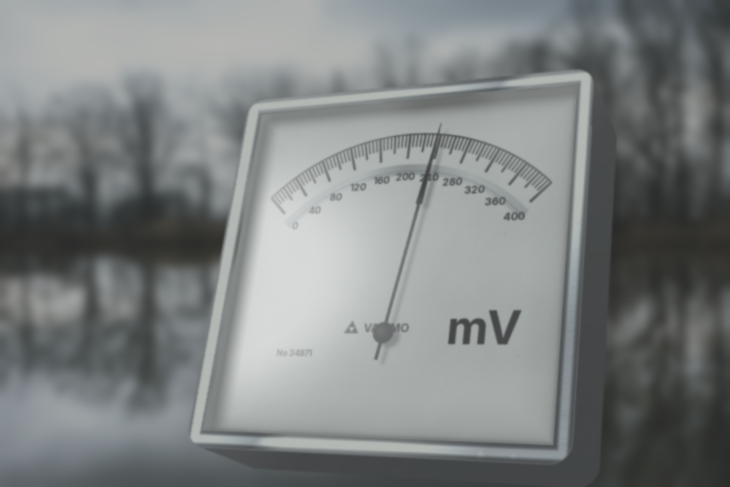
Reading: 240 mV
